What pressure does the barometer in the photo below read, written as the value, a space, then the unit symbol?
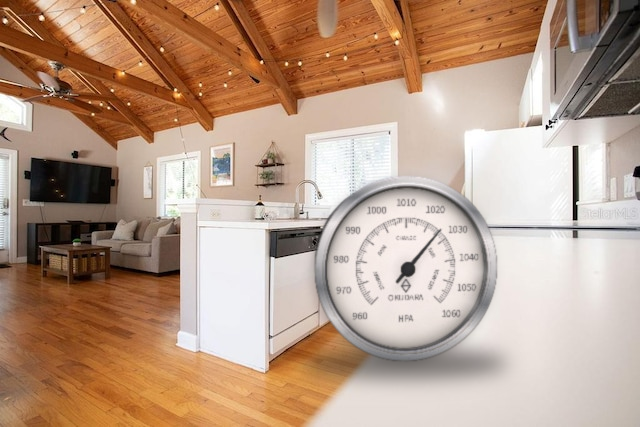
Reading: 1025 hPa
